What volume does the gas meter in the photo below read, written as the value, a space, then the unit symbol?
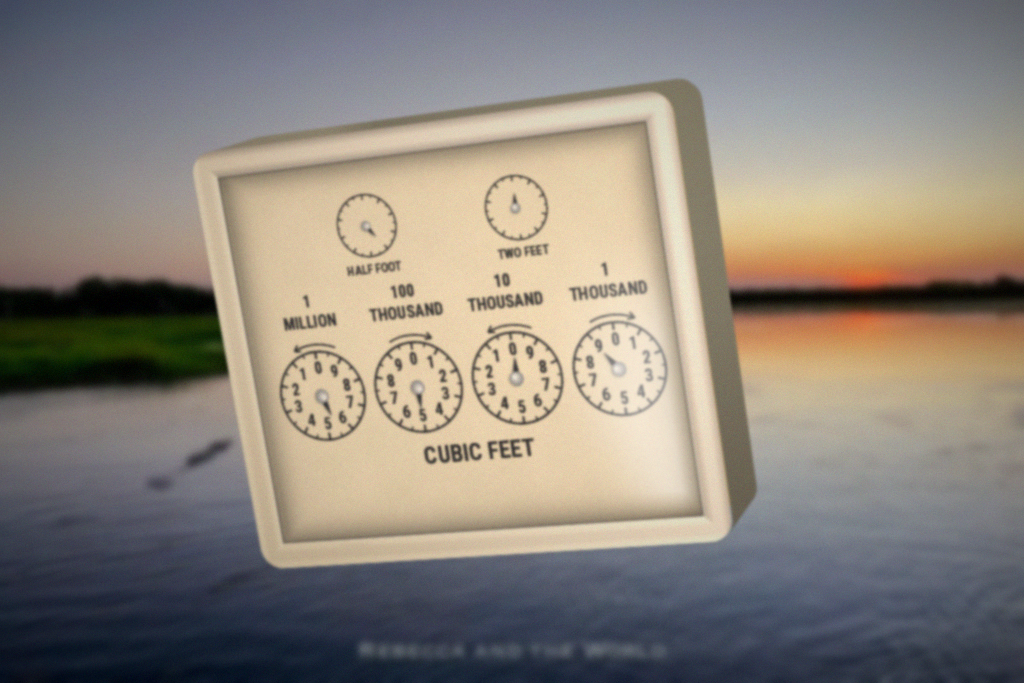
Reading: 549900 ft³
